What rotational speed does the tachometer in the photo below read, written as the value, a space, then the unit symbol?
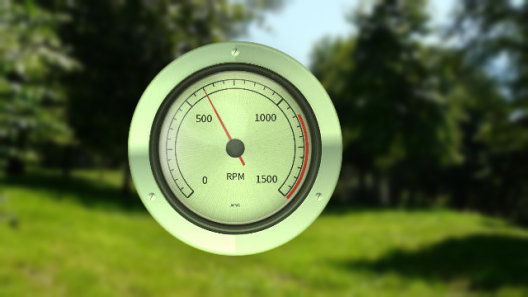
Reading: 600 rpm
